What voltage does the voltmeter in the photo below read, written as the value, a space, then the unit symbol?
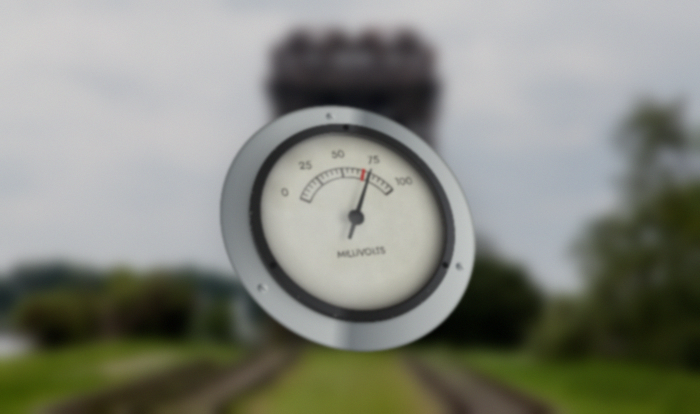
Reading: 75 mV
